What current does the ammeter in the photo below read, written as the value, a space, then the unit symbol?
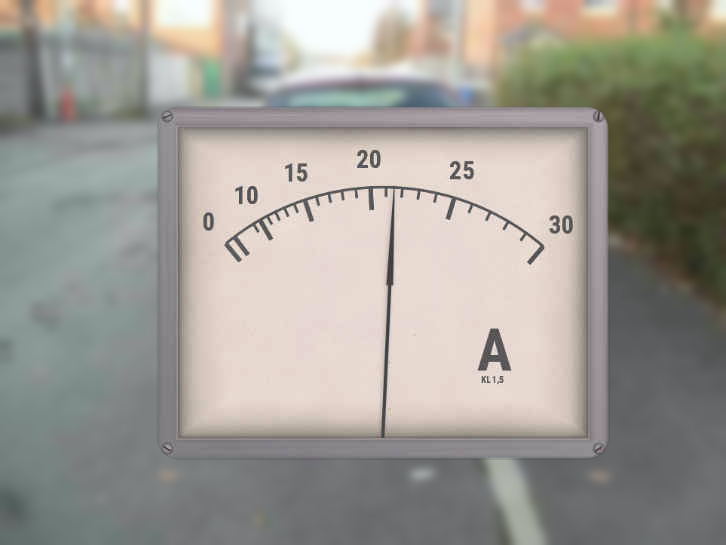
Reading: 21.5 A
